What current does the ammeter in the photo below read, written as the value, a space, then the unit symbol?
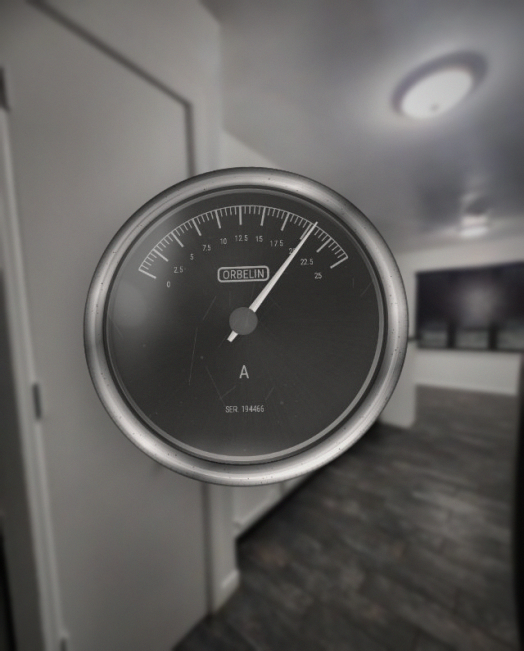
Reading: 20.5 A
